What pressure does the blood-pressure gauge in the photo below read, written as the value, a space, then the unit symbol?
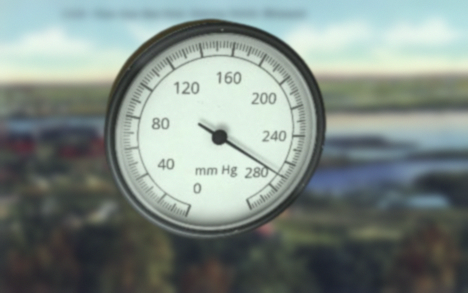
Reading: 270 mmHg
